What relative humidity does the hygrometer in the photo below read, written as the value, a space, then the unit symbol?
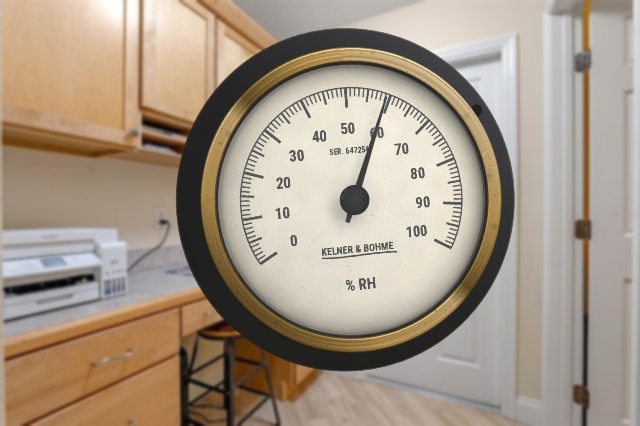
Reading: 59 %
